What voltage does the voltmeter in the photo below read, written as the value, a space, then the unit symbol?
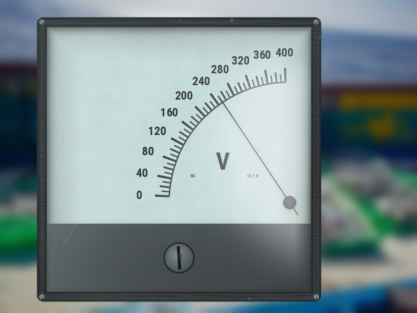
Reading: 250 V
